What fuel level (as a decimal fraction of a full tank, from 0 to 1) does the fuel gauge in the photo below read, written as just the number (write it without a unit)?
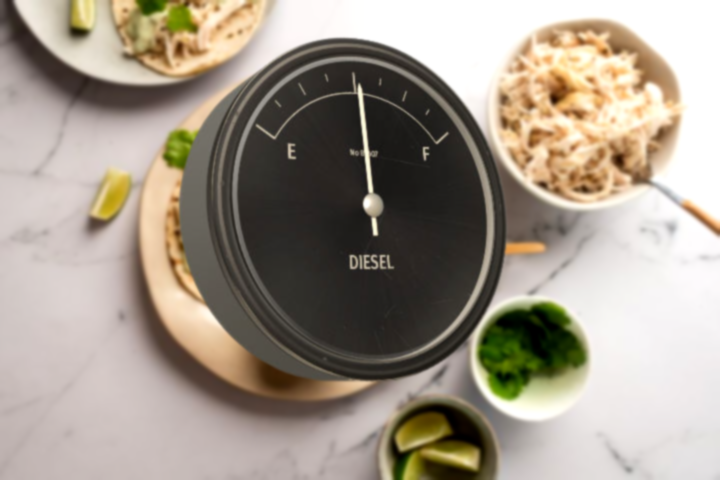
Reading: 0.5
